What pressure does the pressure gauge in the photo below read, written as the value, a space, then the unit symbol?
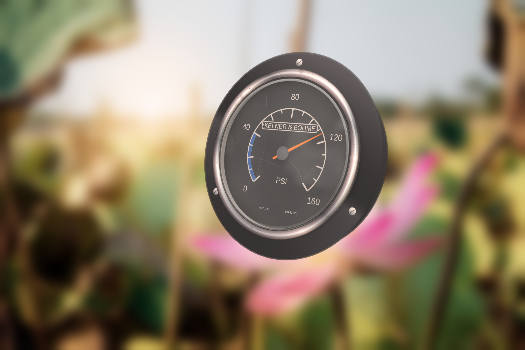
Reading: 115 psi
